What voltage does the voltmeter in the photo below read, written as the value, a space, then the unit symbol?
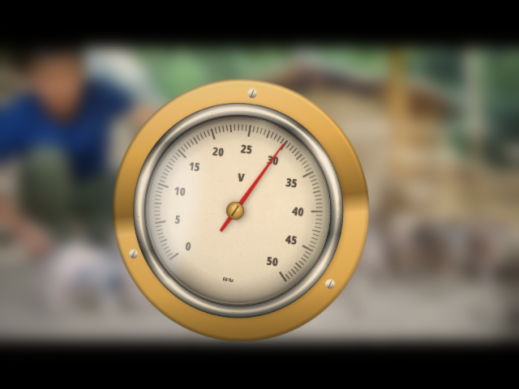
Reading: 30 V
